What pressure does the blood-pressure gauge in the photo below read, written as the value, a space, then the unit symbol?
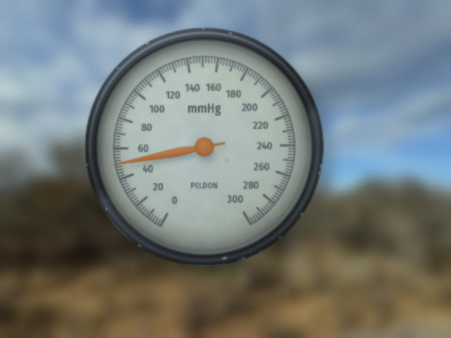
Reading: 50 mmHg
